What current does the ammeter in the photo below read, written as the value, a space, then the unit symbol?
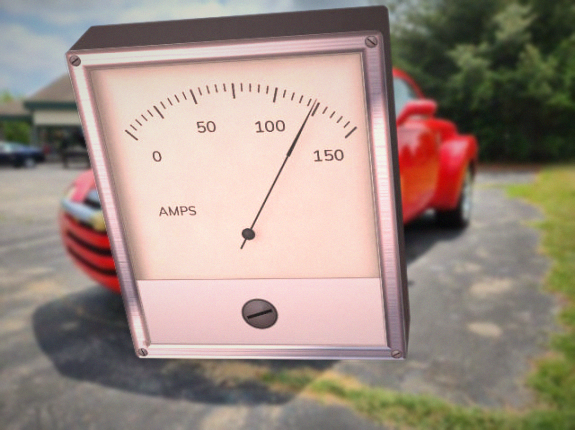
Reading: 122.5 A
